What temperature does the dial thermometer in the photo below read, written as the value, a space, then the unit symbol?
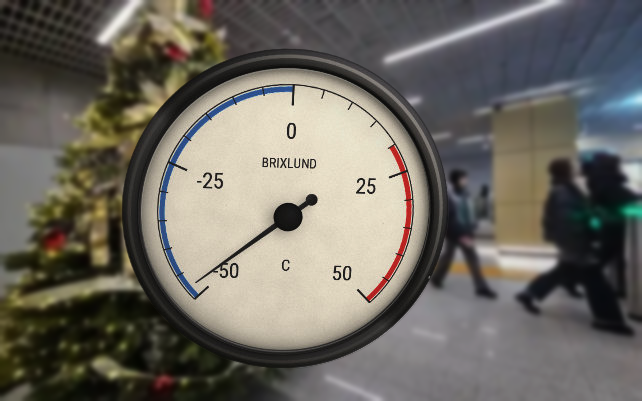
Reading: -47.5 °C
